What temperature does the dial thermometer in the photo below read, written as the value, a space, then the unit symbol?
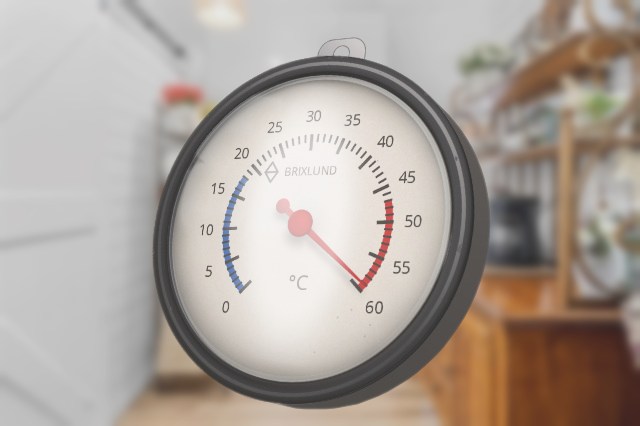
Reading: 59 °C
